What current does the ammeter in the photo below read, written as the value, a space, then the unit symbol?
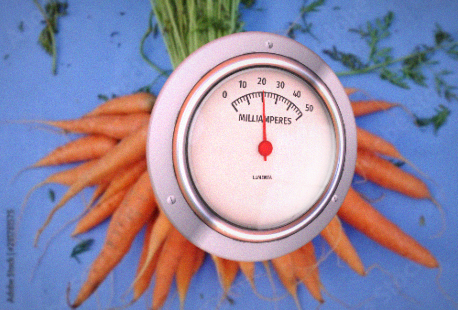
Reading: 20 mA
